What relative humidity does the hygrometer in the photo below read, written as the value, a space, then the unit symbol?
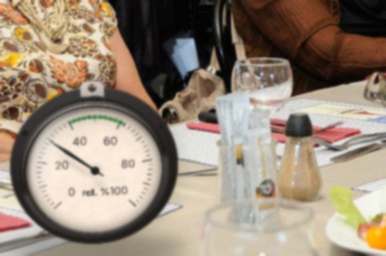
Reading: 30 %
